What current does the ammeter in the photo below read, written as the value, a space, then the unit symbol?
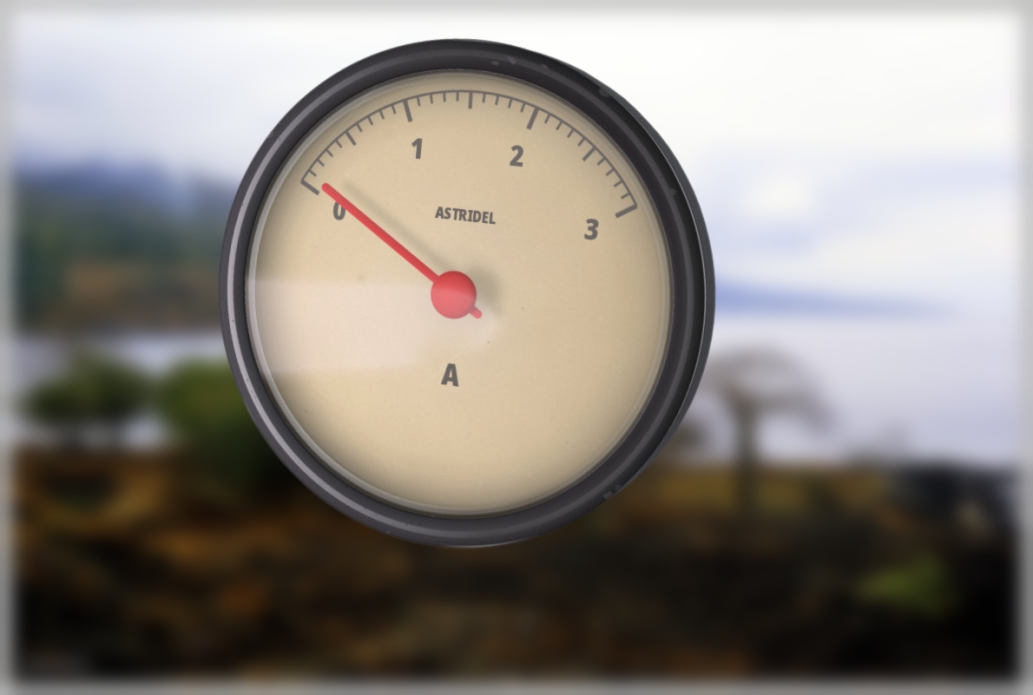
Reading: 0.1 A
